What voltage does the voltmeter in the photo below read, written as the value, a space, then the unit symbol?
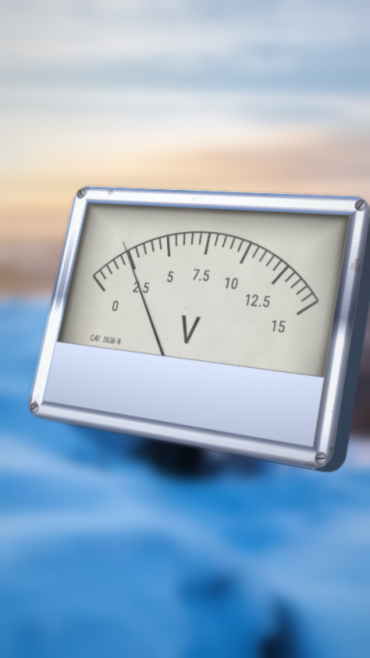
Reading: 2.5 V
